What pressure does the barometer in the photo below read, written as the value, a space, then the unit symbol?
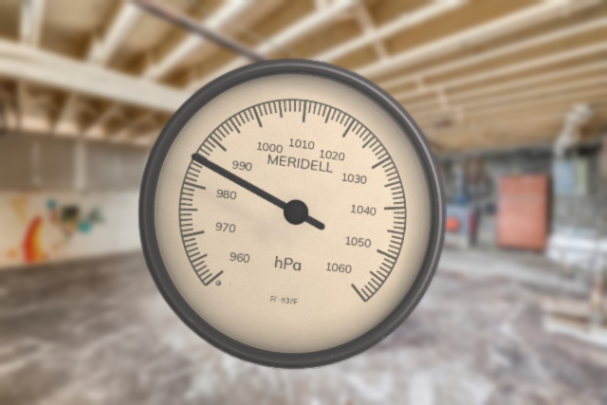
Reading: 985 hPa
